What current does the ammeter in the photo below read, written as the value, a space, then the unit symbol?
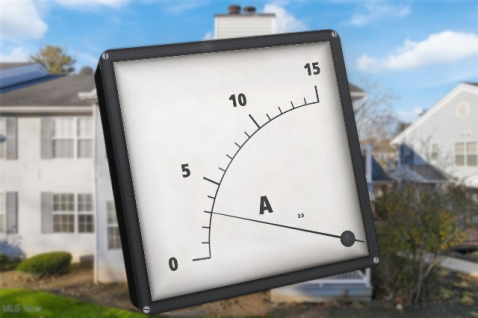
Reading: 3 A
